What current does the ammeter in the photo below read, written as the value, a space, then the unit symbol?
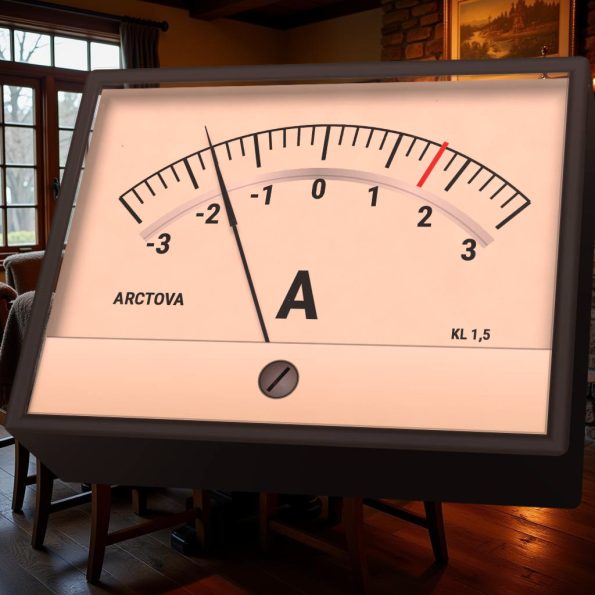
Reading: -1.6 A
